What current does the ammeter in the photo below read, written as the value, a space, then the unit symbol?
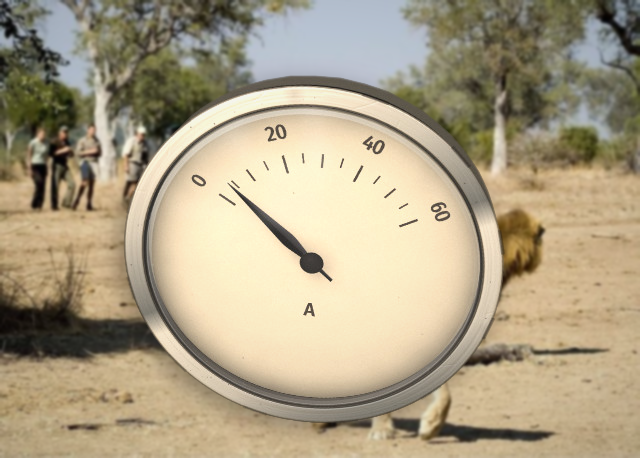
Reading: 5 A
